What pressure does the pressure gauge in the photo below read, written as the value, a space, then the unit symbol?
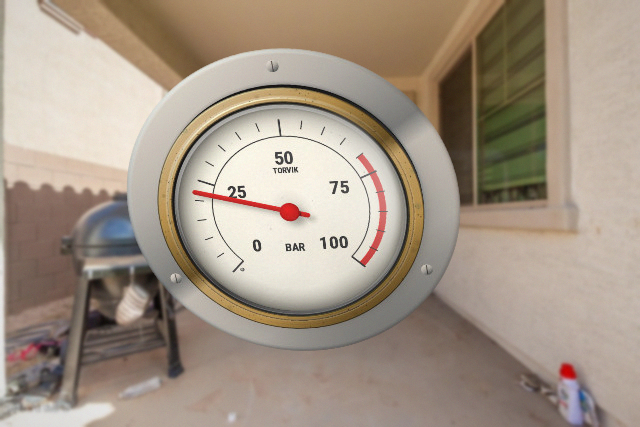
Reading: 22.5 bar
